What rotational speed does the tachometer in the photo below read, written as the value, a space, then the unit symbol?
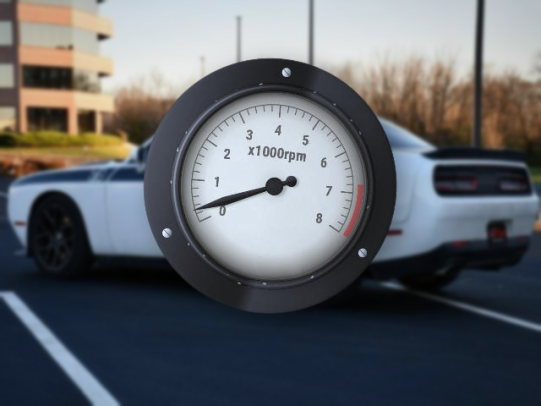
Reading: 300 rpm
